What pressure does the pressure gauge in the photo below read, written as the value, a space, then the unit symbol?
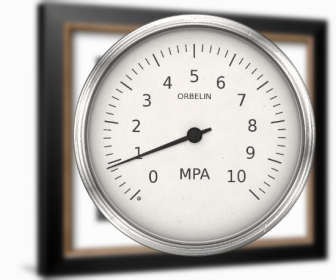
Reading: 0.9 MPa
